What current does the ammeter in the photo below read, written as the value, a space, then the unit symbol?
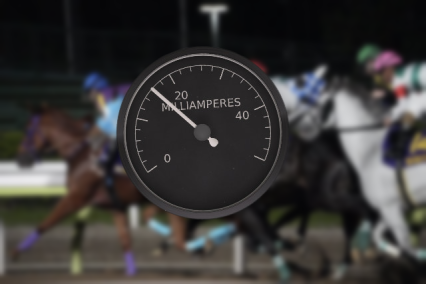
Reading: 16 mA
